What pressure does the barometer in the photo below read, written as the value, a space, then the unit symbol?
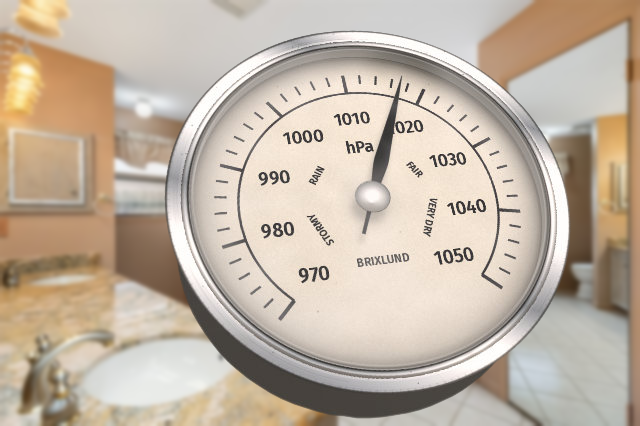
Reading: 1017 hPa
